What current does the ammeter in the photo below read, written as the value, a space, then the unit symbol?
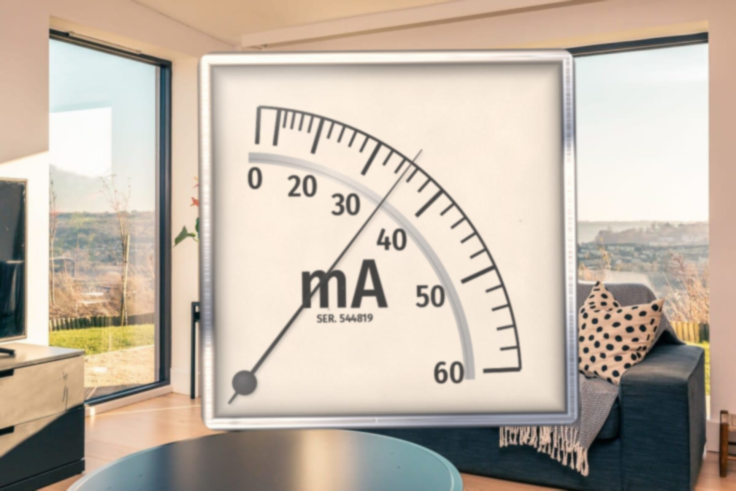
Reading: 35 mA
